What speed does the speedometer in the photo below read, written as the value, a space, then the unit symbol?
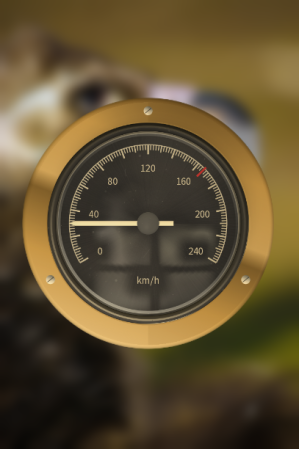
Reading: 30 km/h
